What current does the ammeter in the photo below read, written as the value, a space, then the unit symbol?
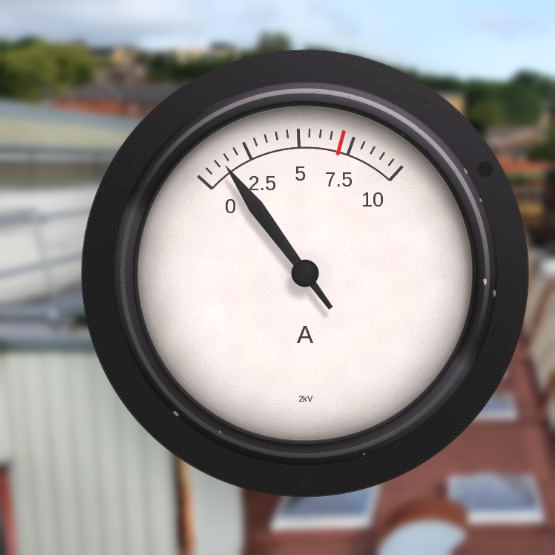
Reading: 1.25 A
